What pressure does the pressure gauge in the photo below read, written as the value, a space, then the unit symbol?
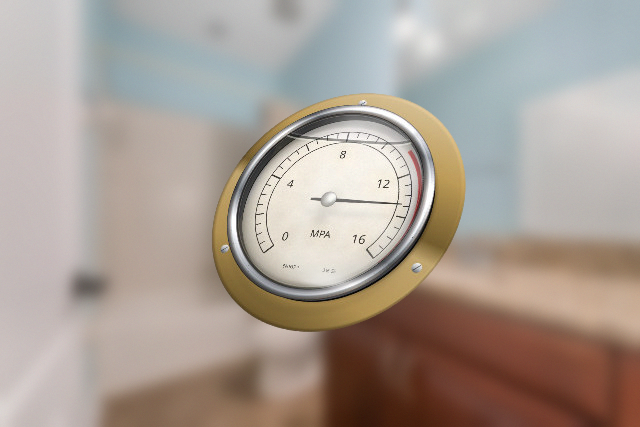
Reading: 13.5 MPa
